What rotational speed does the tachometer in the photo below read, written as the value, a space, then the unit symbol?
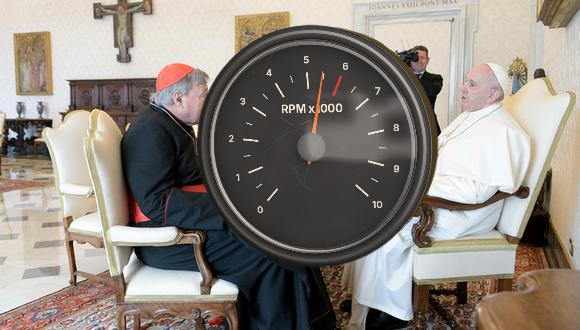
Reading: 5500 rpm
